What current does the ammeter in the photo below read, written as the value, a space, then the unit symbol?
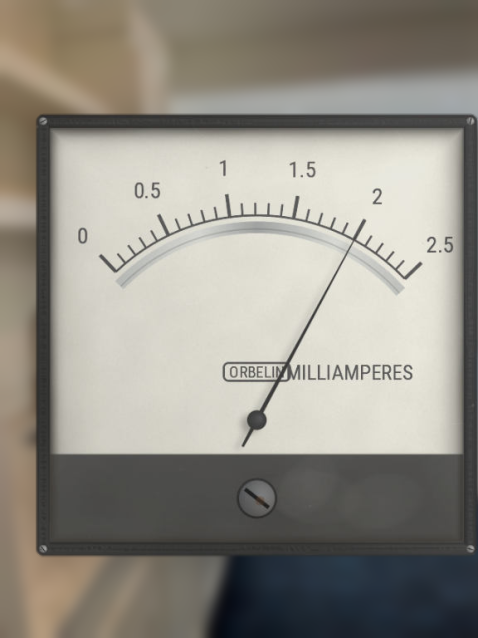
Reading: 2 mA
